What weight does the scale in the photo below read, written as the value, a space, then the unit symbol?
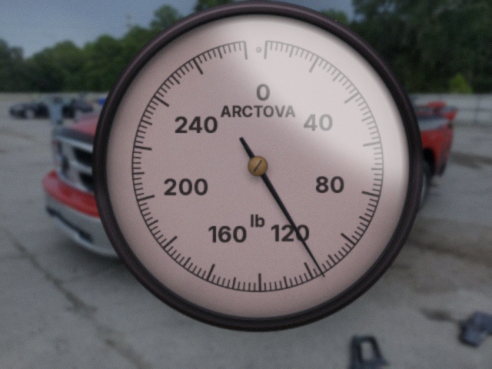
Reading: 116 lb
